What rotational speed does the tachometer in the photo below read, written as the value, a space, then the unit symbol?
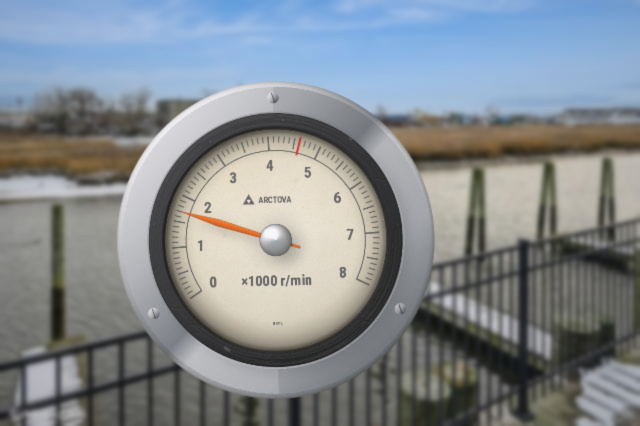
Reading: 1700 rpm
